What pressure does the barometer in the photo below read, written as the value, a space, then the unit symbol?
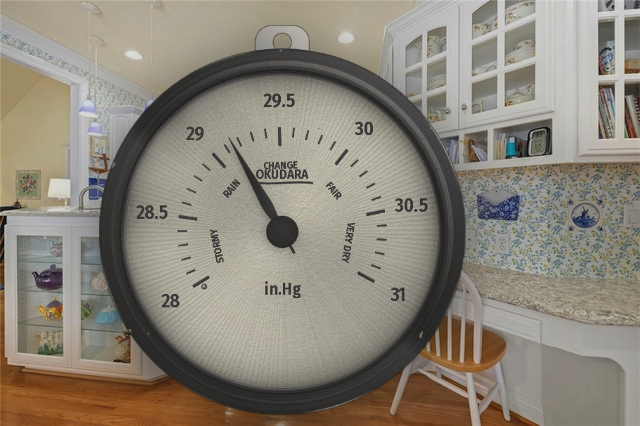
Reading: 29.15 inHg
